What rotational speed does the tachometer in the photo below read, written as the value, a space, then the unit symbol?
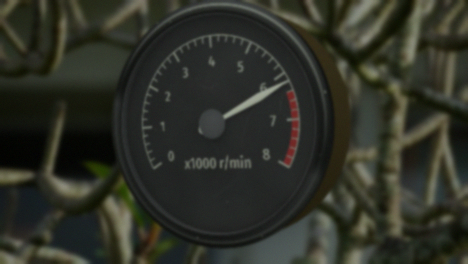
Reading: 6200 rpm
